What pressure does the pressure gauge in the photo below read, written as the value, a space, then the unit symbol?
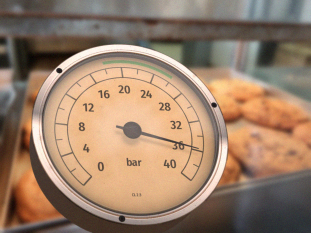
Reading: 36 bar
